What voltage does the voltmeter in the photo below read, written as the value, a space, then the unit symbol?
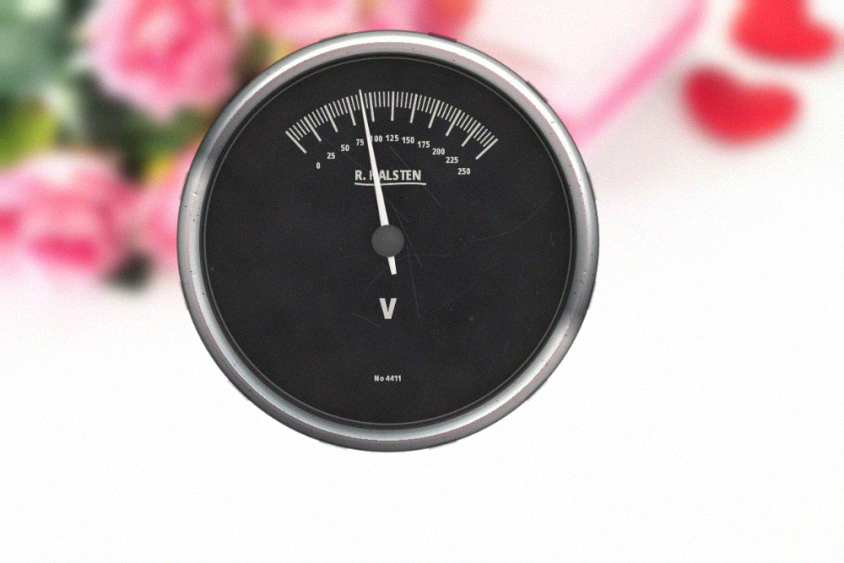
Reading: 90 V
